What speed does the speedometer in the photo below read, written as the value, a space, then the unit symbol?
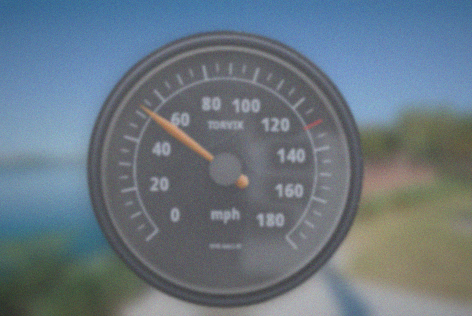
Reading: 52.5 mph
